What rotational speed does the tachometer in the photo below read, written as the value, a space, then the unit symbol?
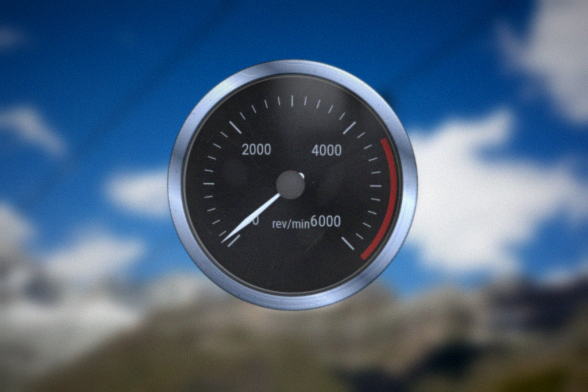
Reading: 100 rpm
